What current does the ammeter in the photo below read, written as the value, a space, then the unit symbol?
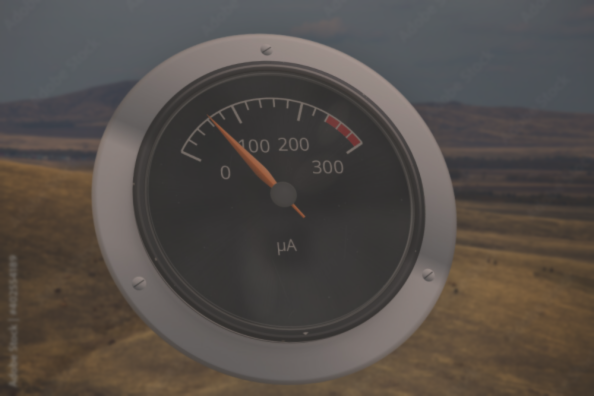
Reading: 60 µA
